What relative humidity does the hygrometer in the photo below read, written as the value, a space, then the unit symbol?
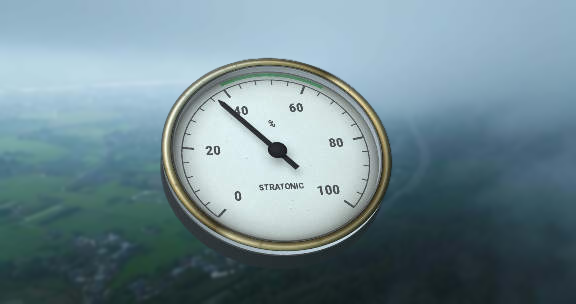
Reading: 36 %
